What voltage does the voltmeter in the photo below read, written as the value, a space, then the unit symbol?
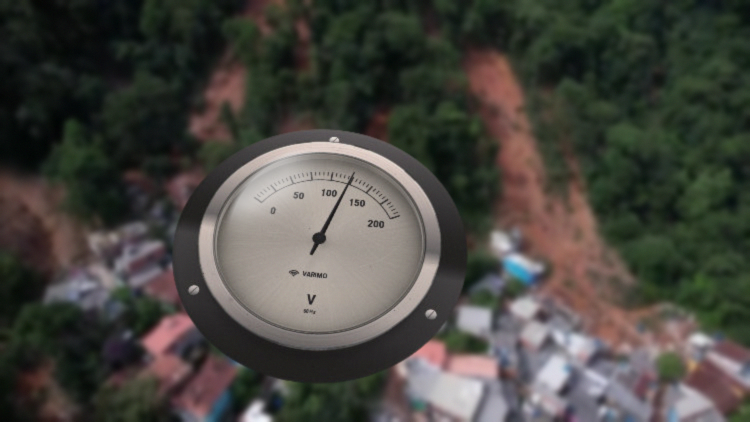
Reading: 125 V
